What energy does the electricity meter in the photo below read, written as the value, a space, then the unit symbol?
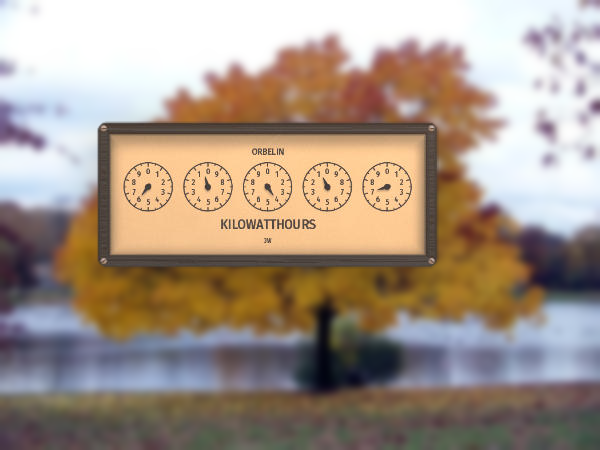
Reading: 60407 kWh
